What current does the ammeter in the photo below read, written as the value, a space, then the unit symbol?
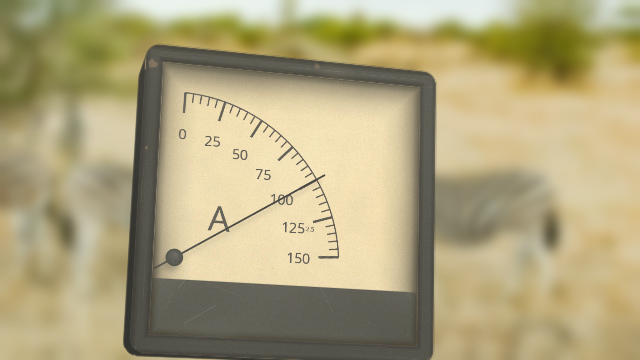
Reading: 100 A
